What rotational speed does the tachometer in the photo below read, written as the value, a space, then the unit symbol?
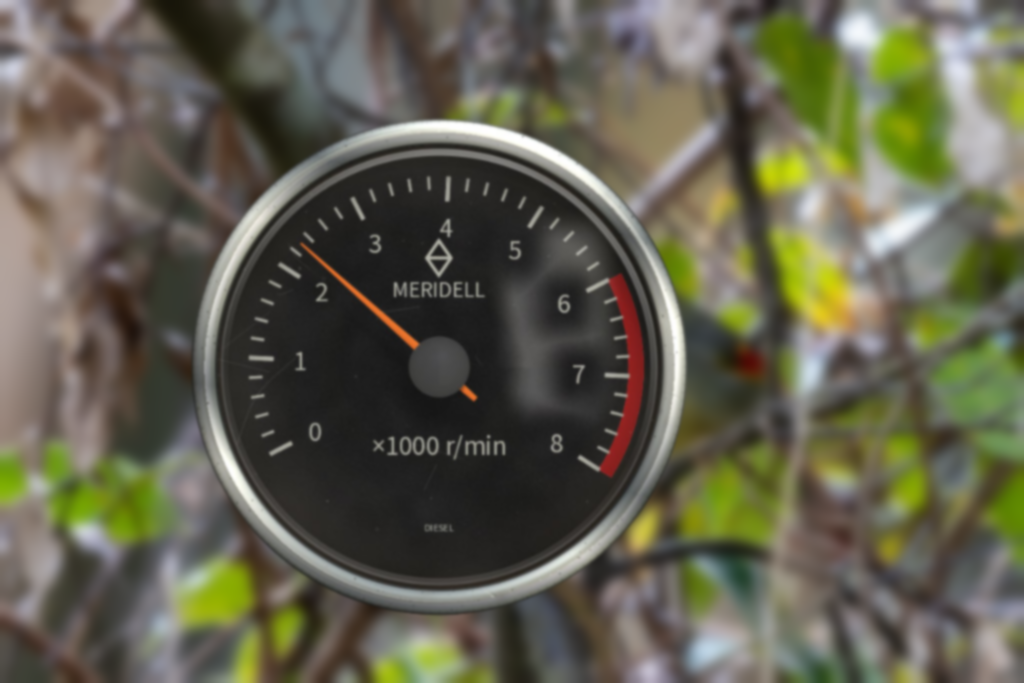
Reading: 2300 rpm
